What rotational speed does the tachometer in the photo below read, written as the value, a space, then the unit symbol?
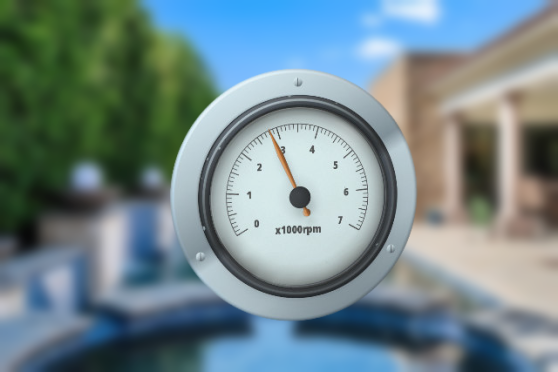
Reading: 2800 rpm
